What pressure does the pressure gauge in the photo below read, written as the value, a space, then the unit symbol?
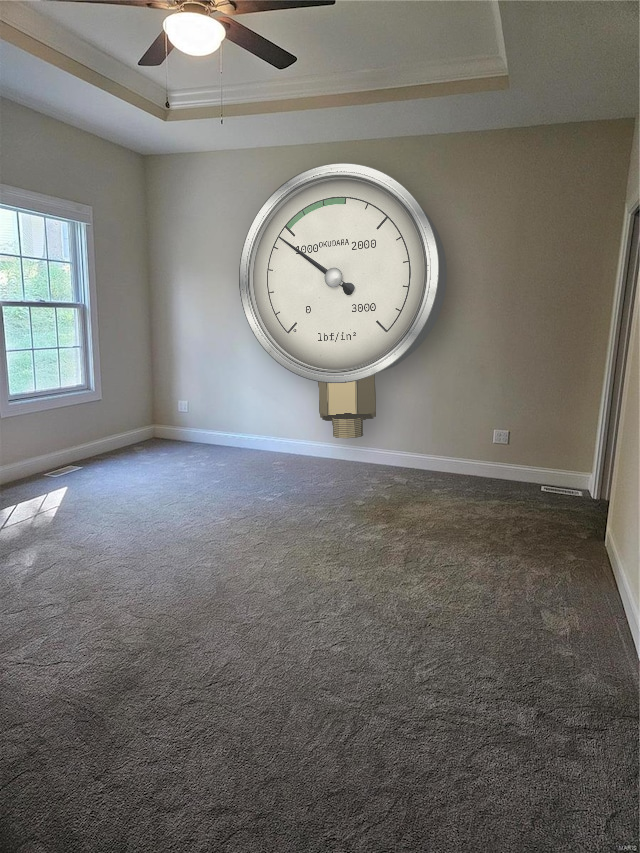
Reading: 900 psi
